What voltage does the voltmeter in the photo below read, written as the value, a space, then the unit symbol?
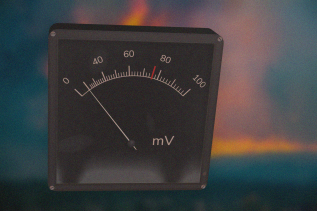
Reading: 20 mV
